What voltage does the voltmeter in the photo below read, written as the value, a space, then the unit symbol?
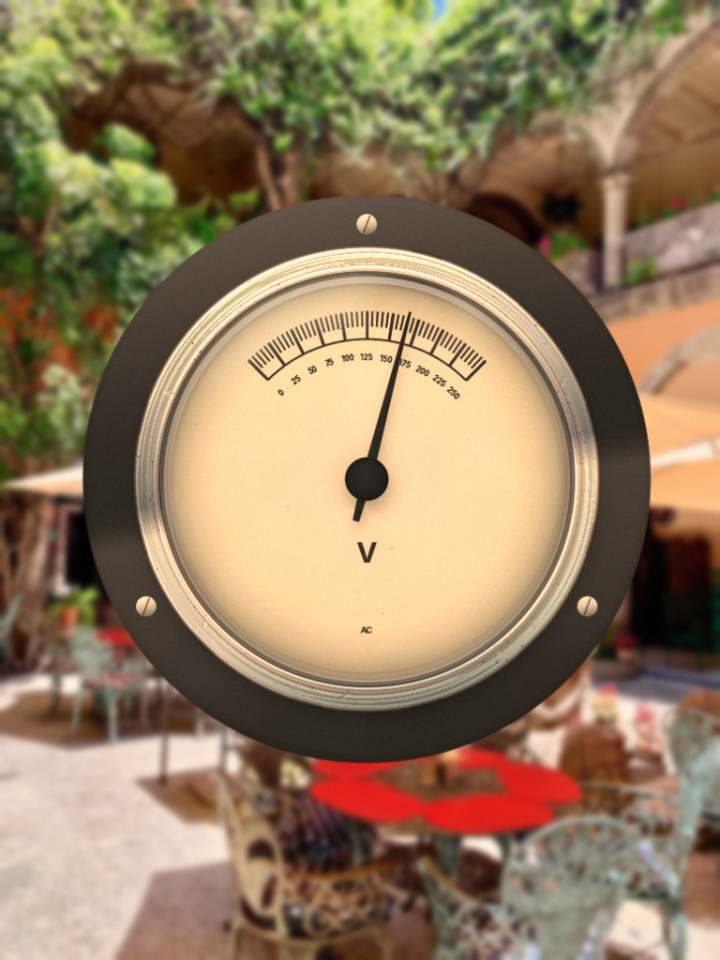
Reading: 165 V
